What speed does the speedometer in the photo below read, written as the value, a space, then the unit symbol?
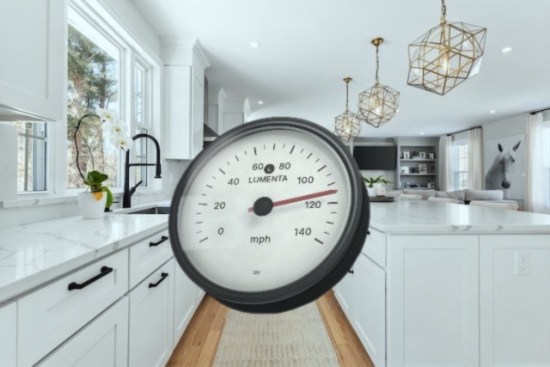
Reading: 115 mph
